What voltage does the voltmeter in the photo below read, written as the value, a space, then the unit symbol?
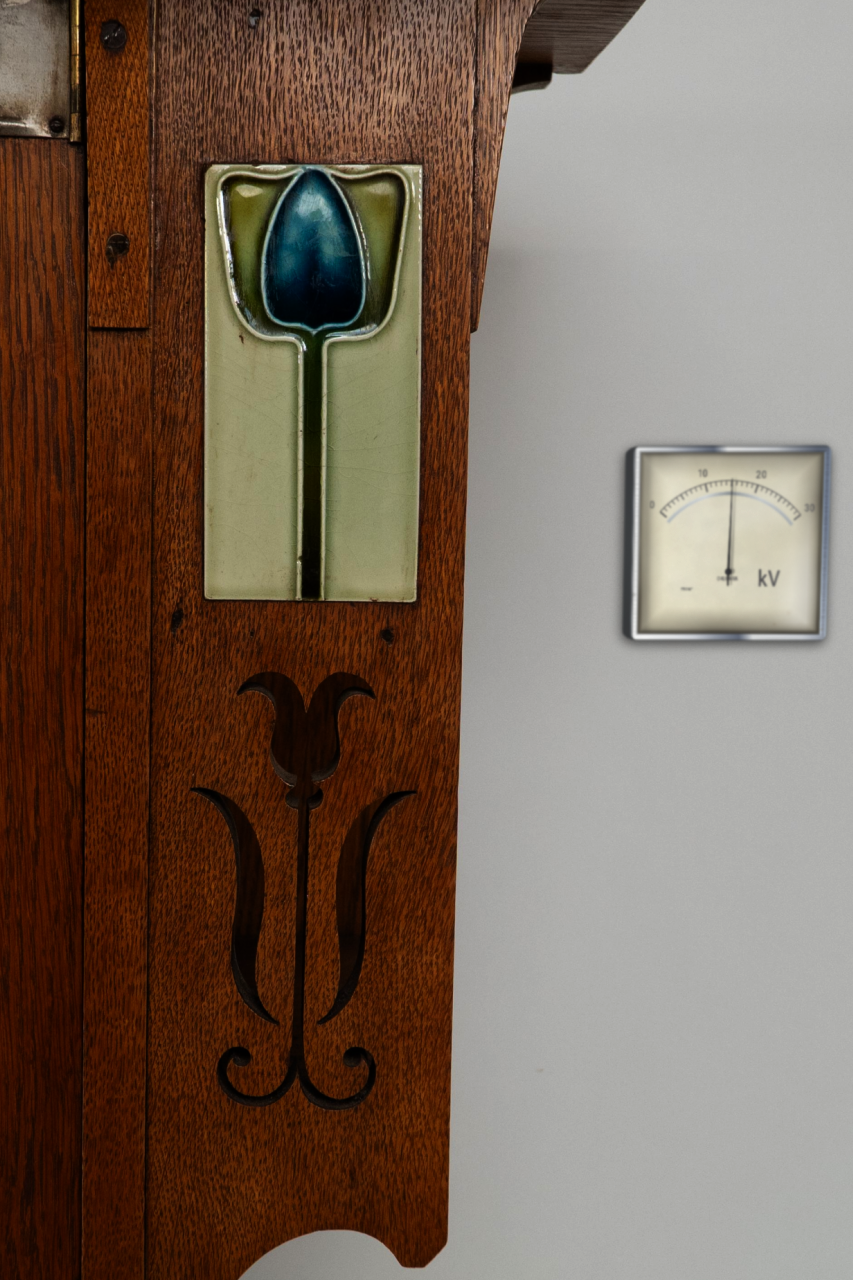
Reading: 15 kV
